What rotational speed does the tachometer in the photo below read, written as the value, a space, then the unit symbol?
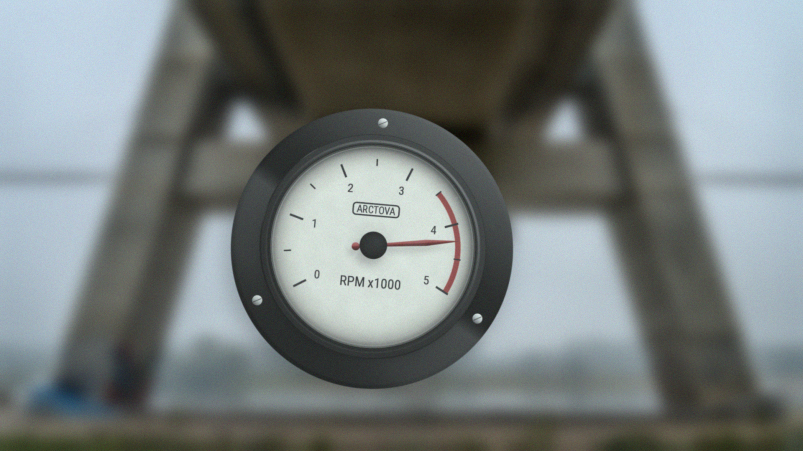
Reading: 4250 rpm
